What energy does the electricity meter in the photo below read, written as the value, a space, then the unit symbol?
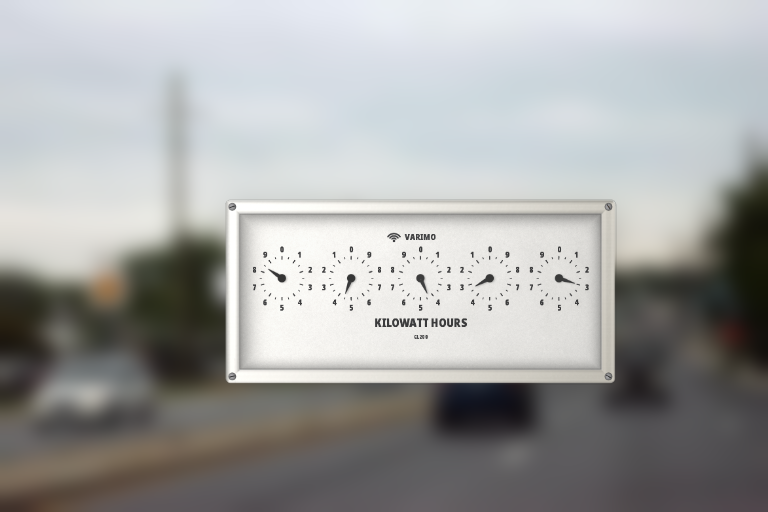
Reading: 84433 kWh
